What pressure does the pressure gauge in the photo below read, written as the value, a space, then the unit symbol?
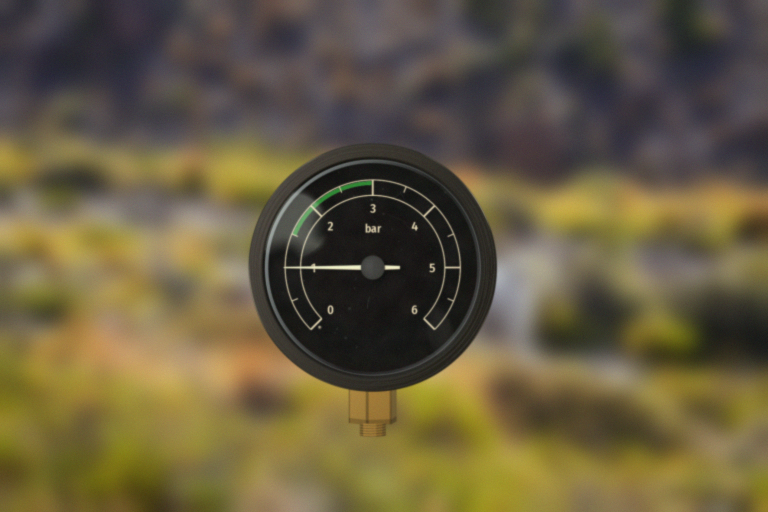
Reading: 1 bar
